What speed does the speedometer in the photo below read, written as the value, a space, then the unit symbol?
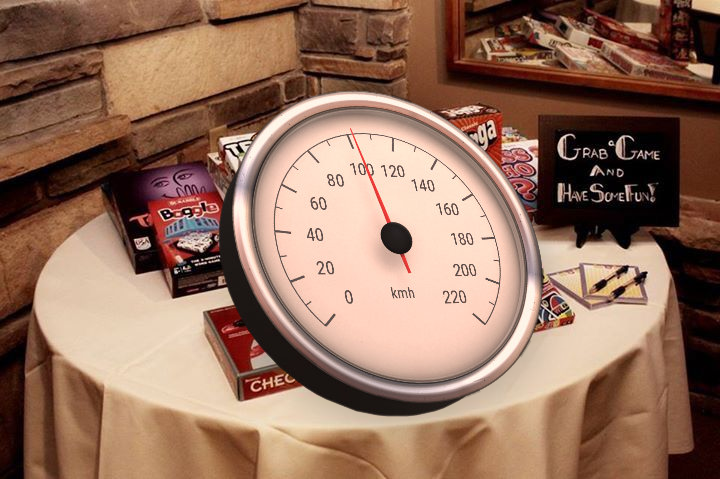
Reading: 100 km/h
